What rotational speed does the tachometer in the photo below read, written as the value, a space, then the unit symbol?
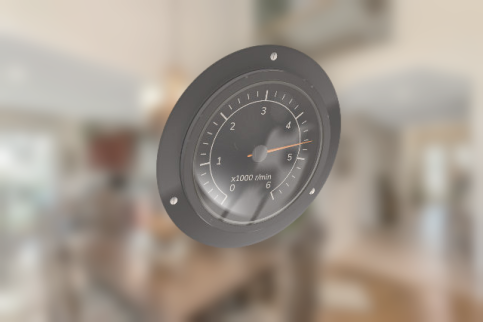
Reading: 4600 rpm
